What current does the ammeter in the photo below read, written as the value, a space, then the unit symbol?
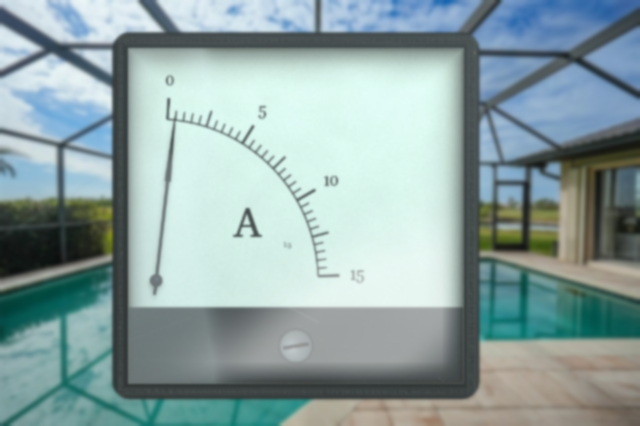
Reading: 0.5 A
